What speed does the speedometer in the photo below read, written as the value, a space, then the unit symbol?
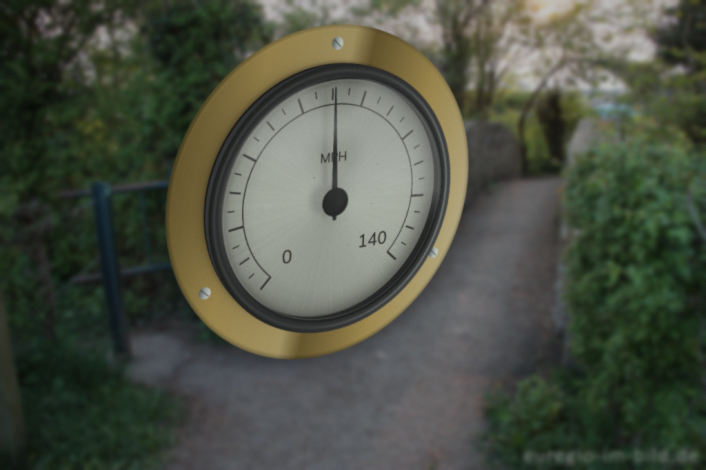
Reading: 70 mph
